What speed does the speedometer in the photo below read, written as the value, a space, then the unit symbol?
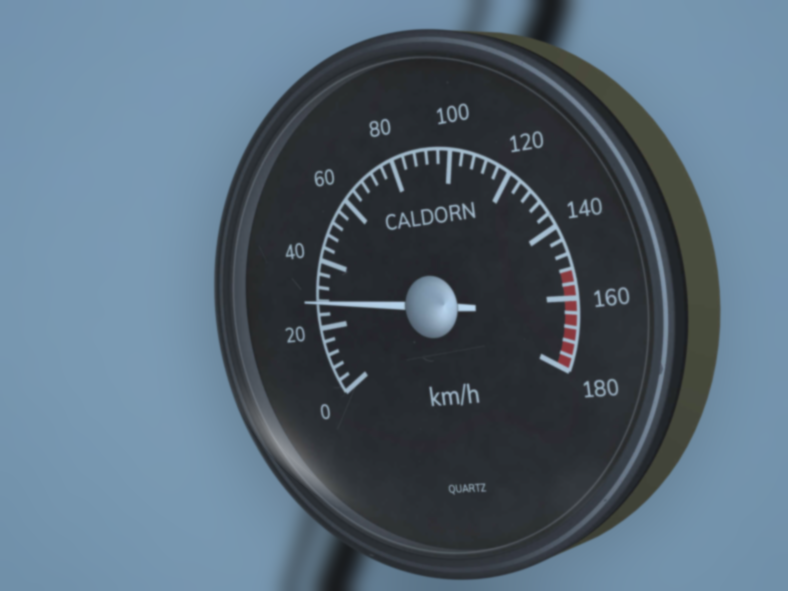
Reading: 28 km/h
